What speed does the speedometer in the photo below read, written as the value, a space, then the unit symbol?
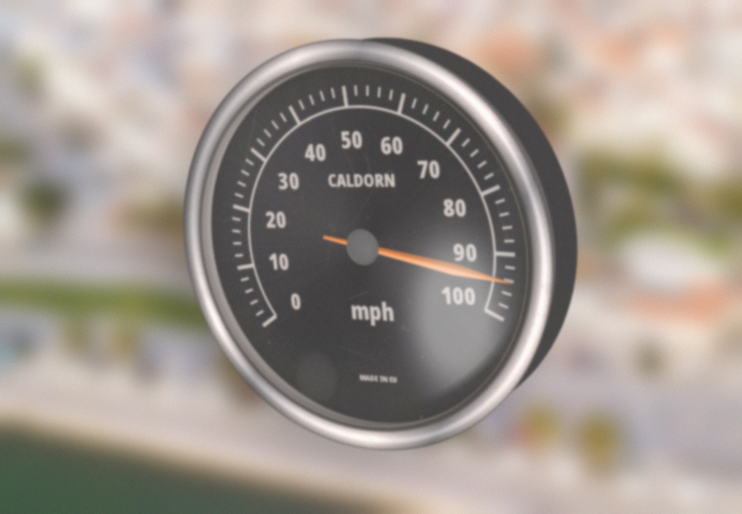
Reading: 94 mph
